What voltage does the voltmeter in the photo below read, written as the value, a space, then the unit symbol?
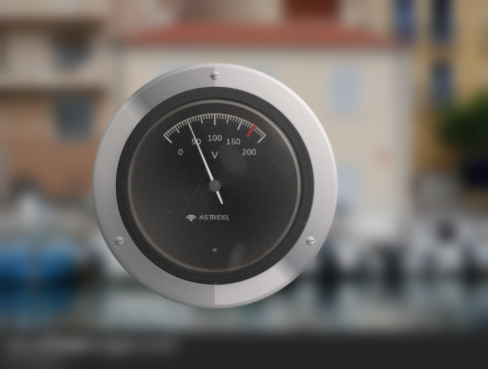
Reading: 50 V
